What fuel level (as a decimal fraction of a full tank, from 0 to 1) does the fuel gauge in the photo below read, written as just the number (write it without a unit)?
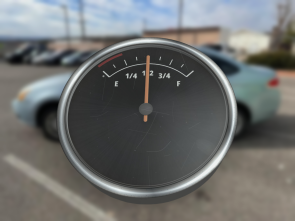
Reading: 0.5
